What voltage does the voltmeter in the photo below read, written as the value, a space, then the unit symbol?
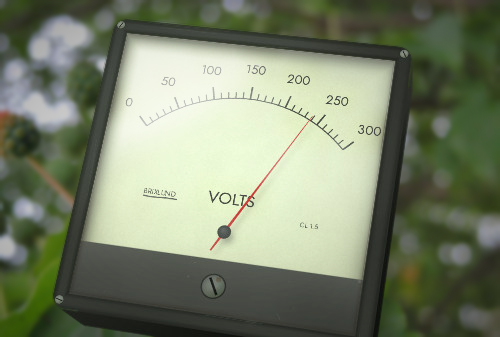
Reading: 240 V
